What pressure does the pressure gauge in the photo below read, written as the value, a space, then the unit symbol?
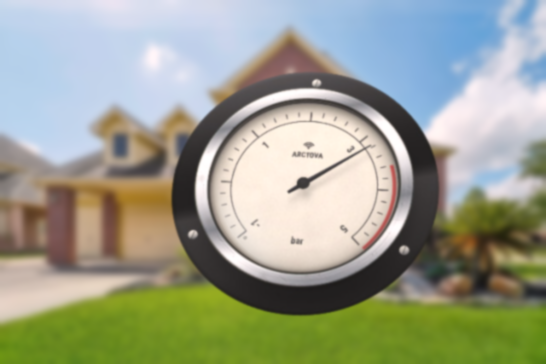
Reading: 3.2 bar
